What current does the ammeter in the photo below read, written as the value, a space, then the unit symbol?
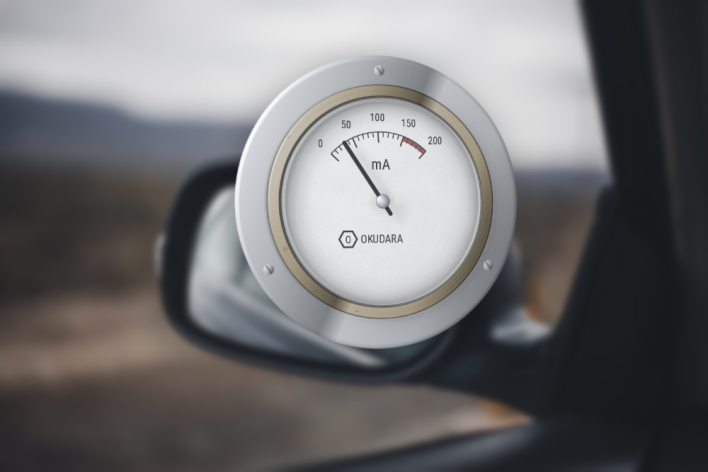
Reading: 30 mA
